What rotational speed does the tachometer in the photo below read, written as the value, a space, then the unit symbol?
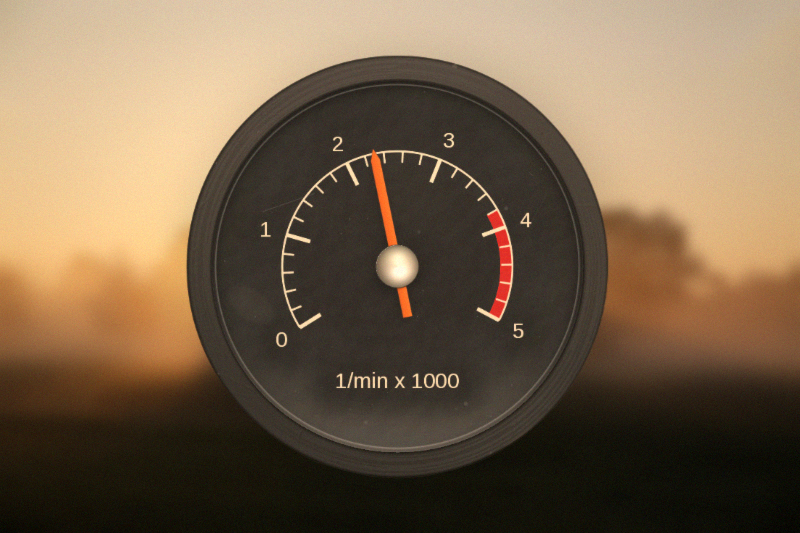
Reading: 2300 rpm
